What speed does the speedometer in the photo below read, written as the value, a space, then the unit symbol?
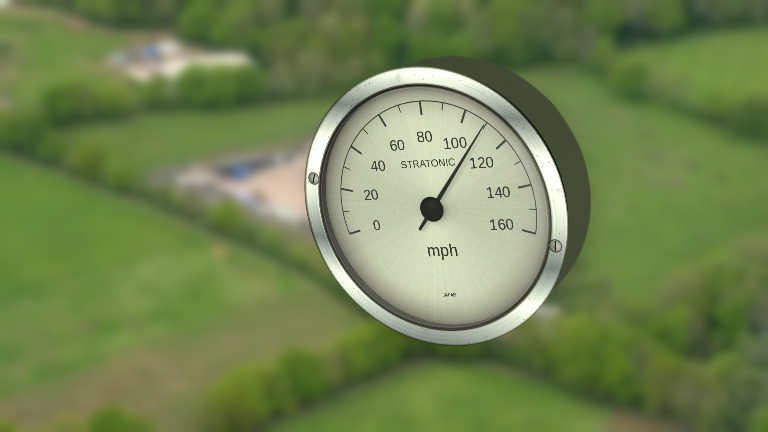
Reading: 110 mph
